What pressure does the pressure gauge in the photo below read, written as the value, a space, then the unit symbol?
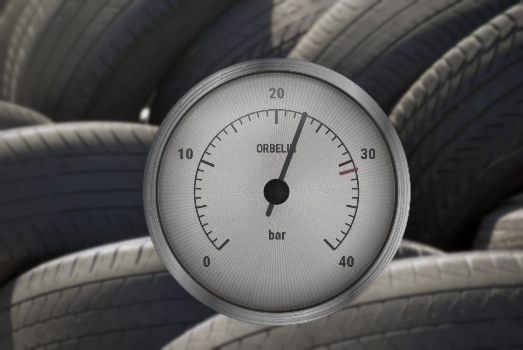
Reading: 23 bar
